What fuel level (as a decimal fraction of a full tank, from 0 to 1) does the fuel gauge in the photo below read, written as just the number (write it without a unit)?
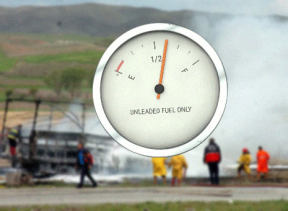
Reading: 0.625
